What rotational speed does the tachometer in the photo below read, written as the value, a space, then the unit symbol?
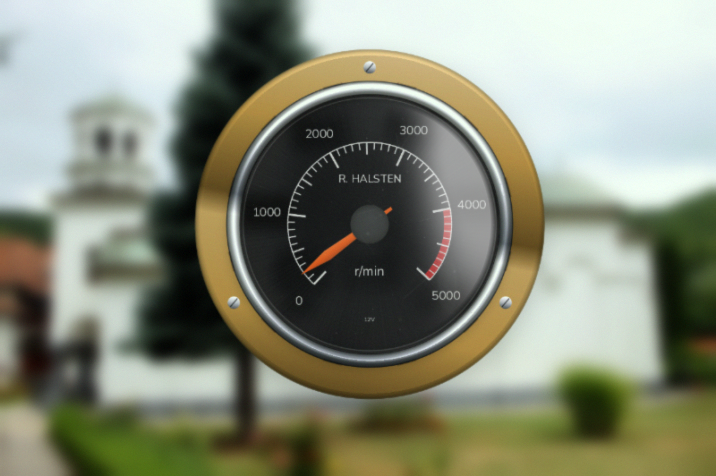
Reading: 200 rpm
